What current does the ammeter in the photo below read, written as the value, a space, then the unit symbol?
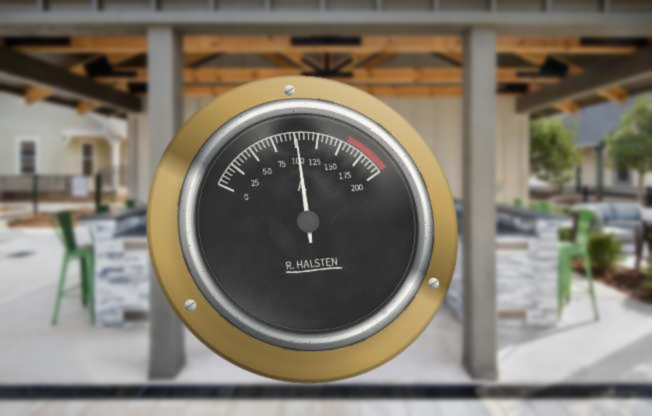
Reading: 100 A
